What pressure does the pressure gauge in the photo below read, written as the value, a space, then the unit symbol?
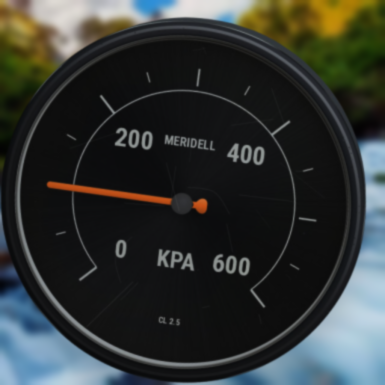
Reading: 100 kPa
